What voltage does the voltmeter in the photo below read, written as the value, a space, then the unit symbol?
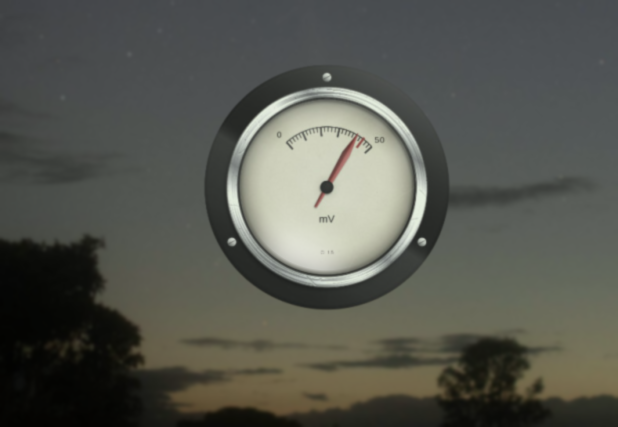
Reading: 40 mV
